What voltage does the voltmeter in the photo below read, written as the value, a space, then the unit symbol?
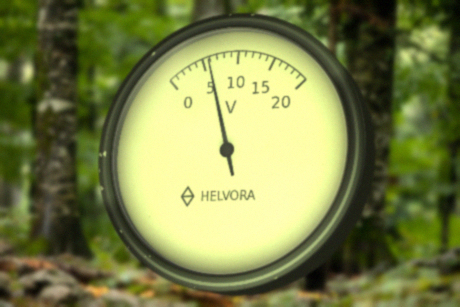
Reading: 6 V
